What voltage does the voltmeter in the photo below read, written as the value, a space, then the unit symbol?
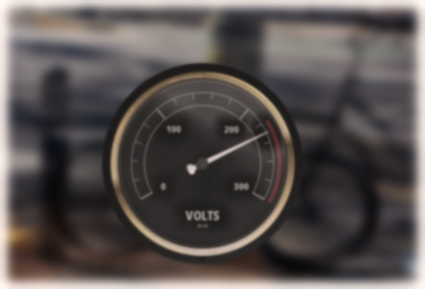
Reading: 230 V
